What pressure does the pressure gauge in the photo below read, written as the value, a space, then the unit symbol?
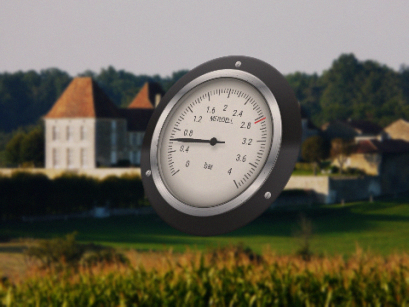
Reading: 0.6 bar
